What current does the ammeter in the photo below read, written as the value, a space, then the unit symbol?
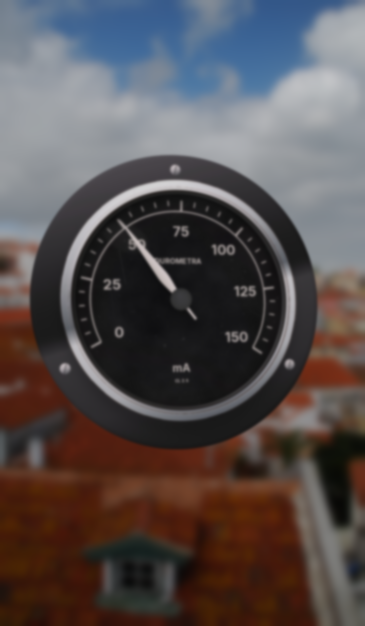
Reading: 50 mA
